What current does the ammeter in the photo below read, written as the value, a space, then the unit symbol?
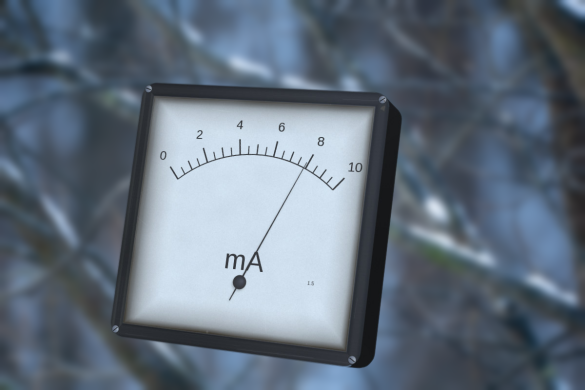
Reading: 8 mA
